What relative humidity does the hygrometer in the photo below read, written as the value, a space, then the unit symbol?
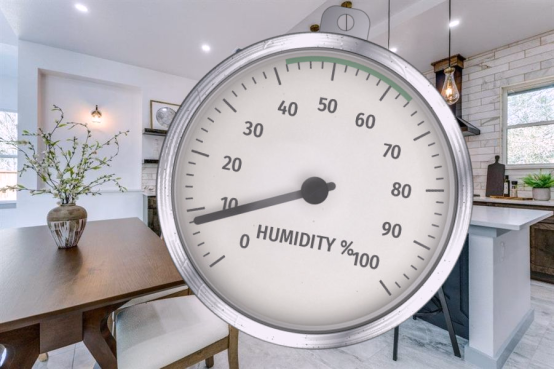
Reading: 8 %
